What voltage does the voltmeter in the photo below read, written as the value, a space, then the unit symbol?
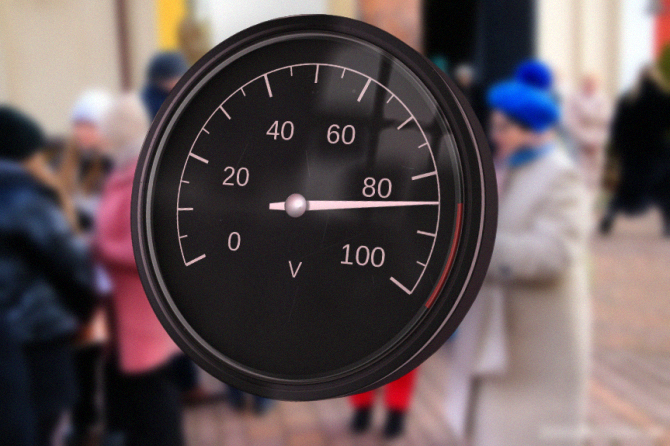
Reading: 85 V
